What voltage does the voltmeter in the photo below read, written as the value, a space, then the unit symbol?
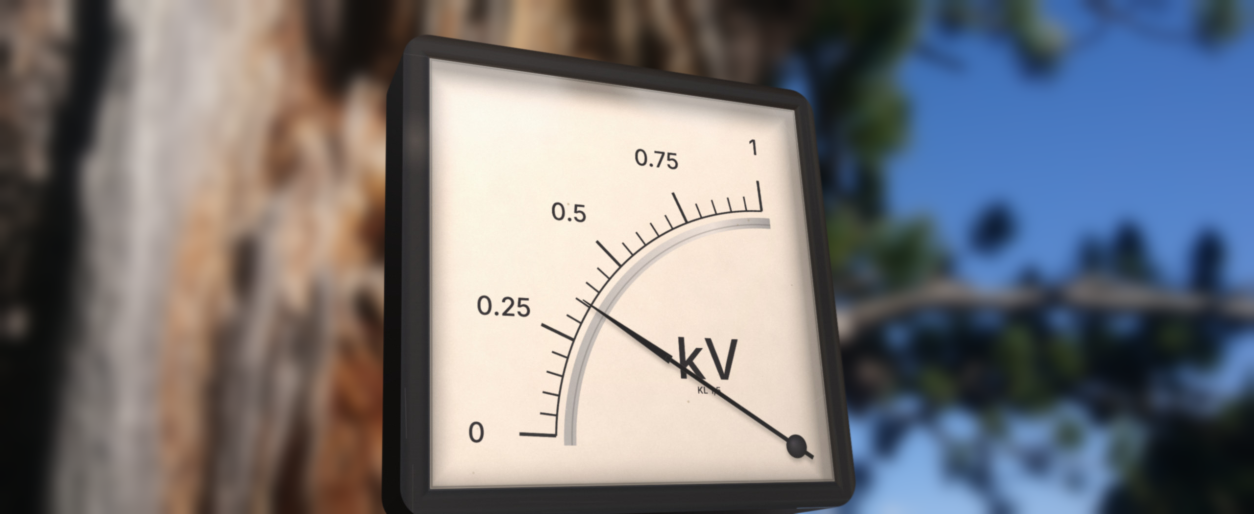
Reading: 0.35 kV
